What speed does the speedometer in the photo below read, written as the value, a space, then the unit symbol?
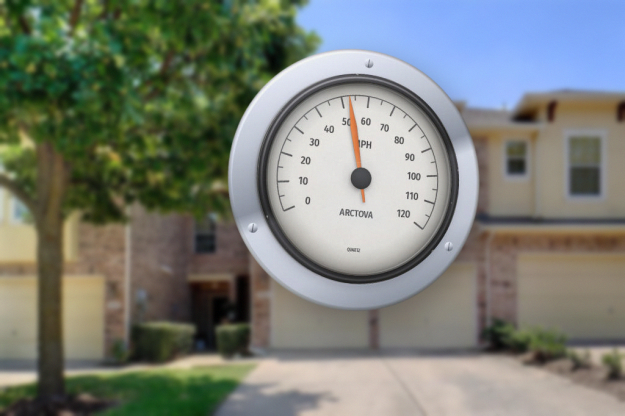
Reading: 52.5 mph
